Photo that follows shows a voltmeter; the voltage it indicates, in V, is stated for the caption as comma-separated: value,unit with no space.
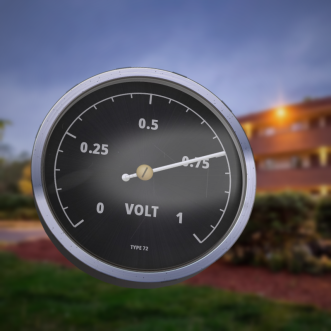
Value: 0.75,V
